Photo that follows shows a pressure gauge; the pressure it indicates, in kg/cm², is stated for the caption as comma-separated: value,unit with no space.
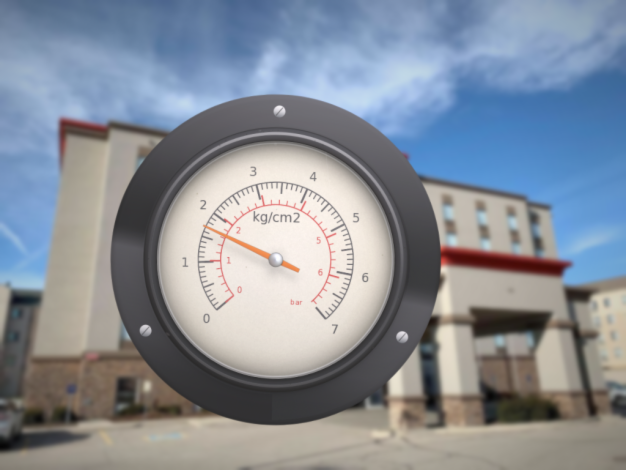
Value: 1.7,kg/cm²
